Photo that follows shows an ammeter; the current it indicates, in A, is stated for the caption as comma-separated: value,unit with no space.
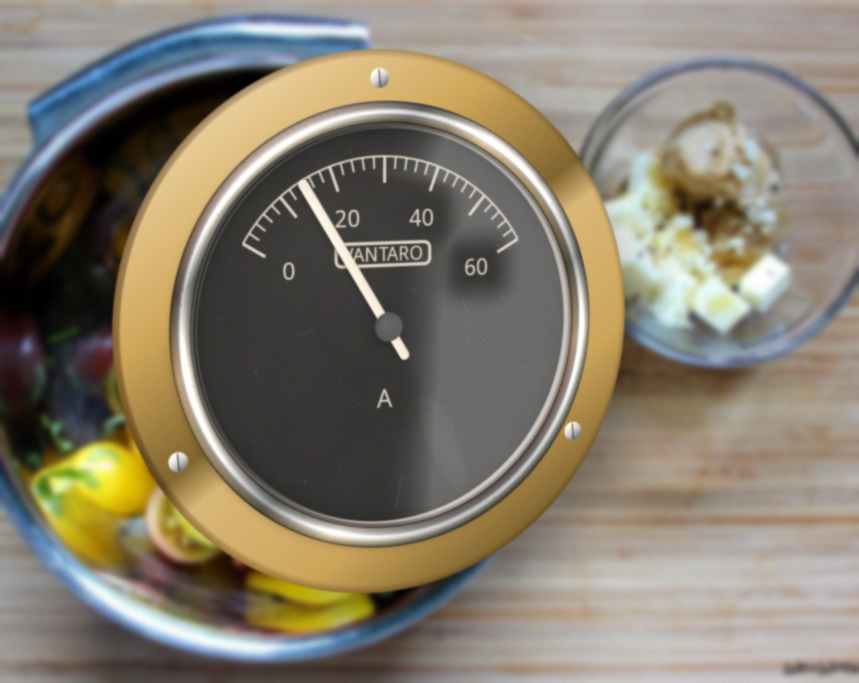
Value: 14,A
